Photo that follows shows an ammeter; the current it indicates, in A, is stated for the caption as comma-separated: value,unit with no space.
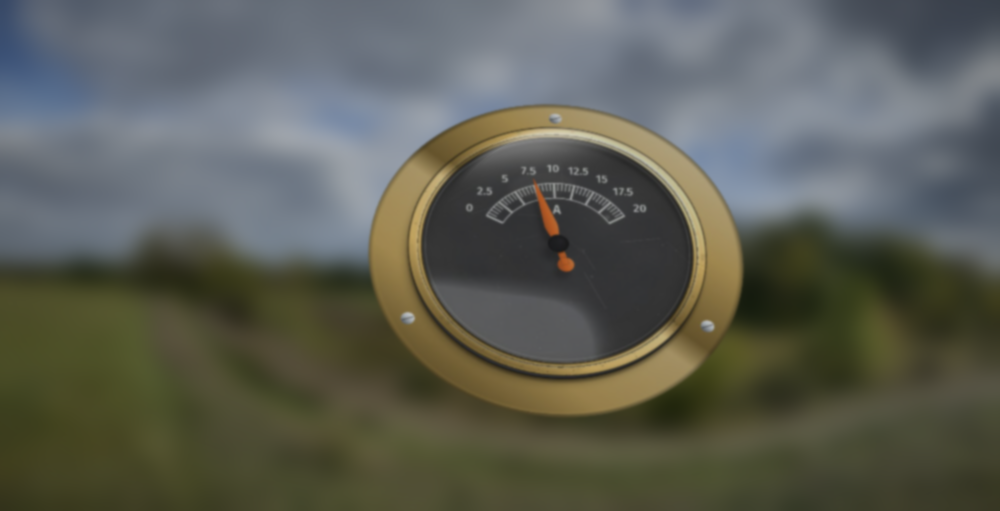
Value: 7.5,A
